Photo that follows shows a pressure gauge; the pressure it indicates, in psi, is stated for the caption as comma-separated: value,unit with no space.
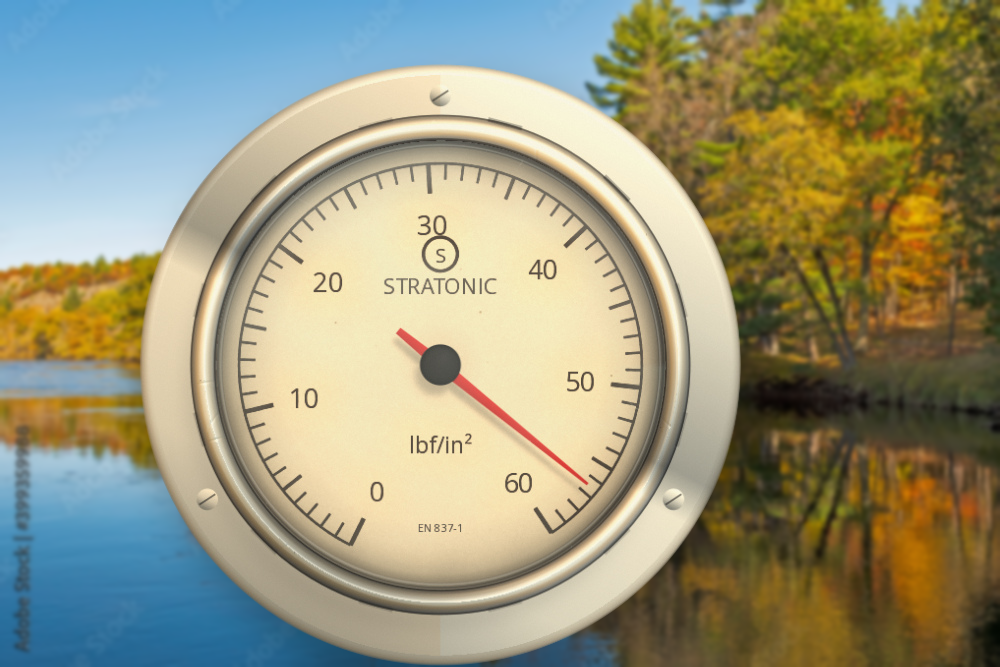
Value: 56.5,psi
